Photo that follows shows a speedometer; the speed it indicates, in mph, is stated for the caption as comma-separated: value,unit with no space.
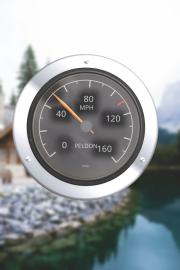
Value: 50,mph
